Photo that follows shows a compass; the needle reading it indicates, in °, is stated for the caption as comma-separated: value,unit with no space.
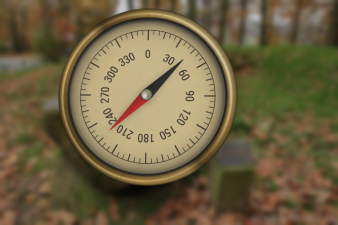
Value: 225,°
